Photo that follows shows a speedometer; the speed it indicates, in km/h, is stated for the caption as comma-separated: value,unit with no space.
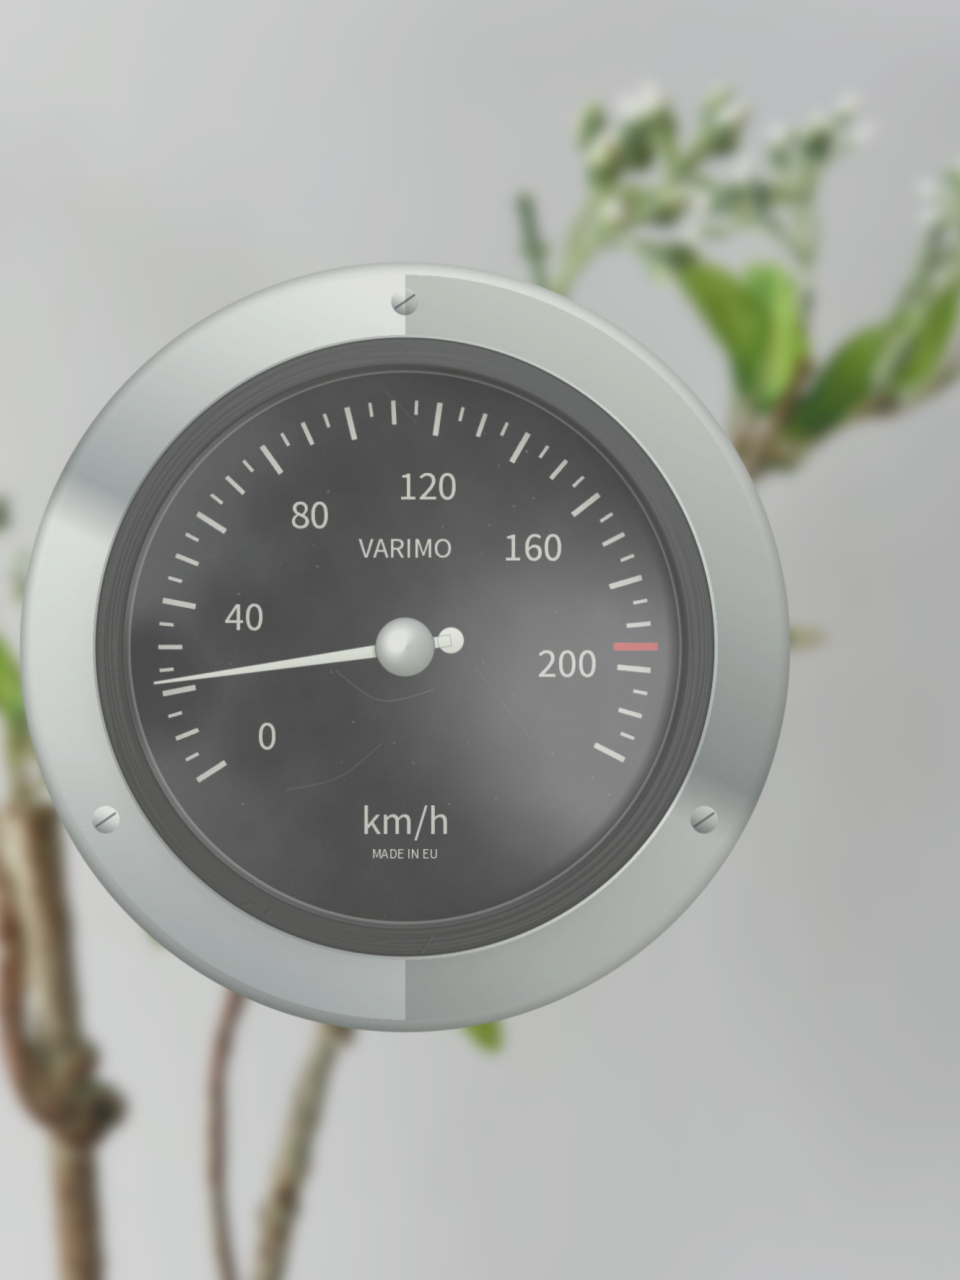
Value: 22.5,km/h
